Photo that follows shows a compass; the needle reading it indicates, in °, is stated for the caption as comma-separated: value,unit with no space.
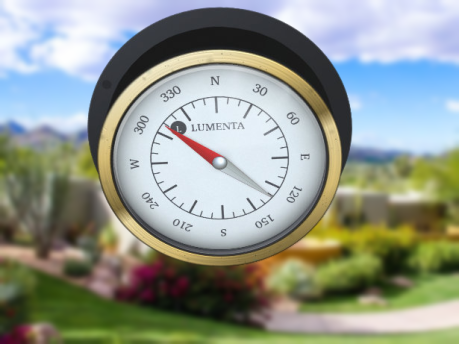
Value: 310,°
